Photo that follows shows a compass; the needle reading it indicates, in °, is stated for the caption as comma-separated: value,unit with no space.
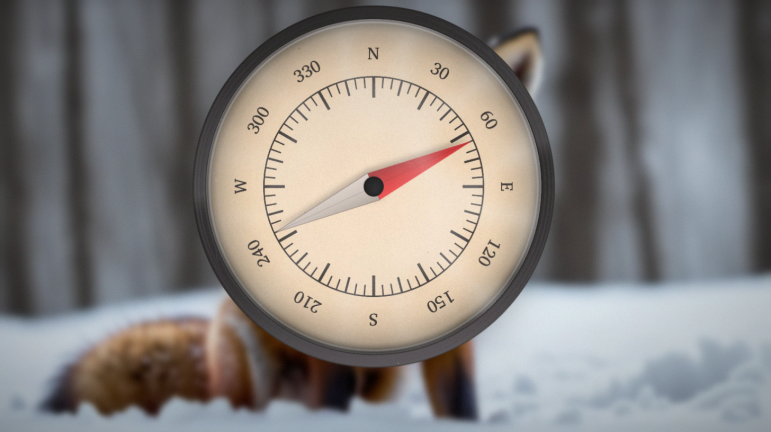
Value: 65,°
